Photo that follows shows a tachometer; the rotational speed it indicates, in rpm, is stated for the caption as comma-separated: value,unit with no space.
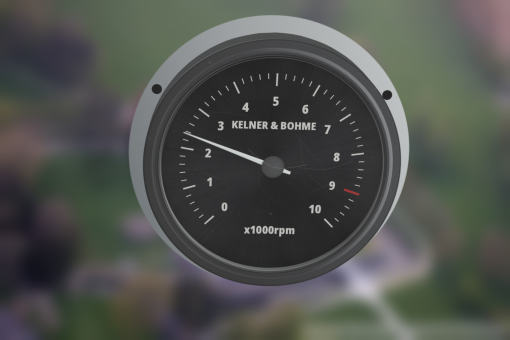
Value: 2400,rpm
